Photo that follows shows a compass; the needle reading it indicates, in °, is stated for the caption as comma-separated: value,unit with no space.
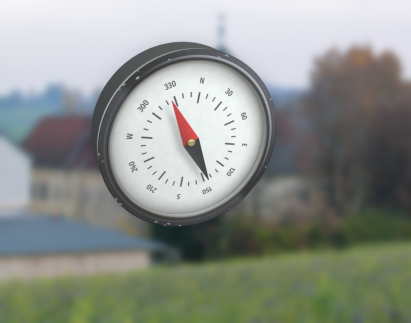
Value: 325,°
